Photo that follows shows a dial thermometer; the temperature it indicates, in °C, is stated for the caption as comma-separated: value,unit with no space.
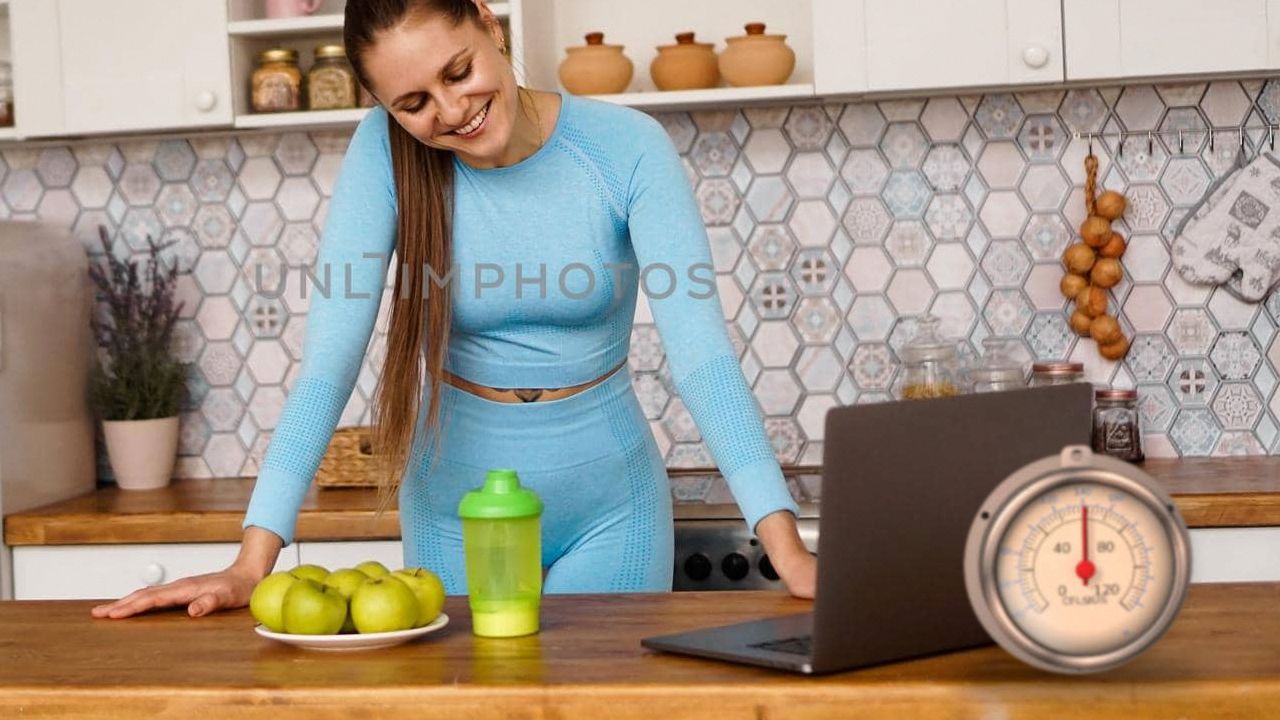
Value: 60,°C
